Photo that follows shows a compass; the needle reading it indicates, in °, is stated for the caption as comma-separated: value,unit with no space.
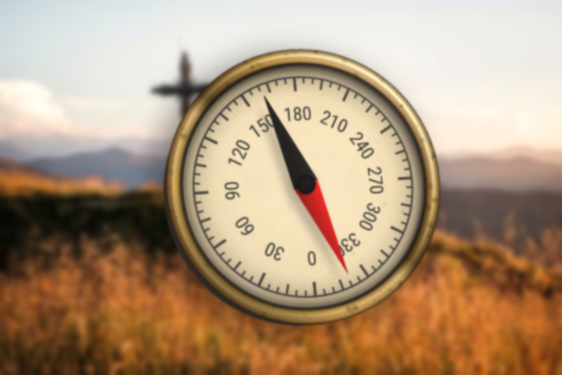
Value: 340,°
